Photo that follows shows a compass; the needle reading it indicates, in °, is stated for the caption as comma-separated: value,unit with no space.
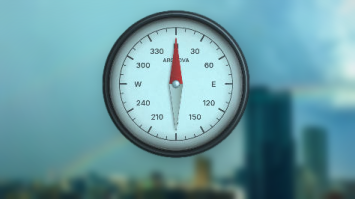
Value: 0,°
